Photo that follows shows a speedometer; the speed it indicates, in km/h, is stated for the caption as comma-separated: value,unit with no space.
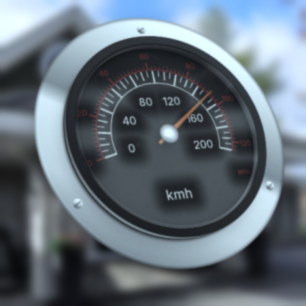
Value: 150,km/h
